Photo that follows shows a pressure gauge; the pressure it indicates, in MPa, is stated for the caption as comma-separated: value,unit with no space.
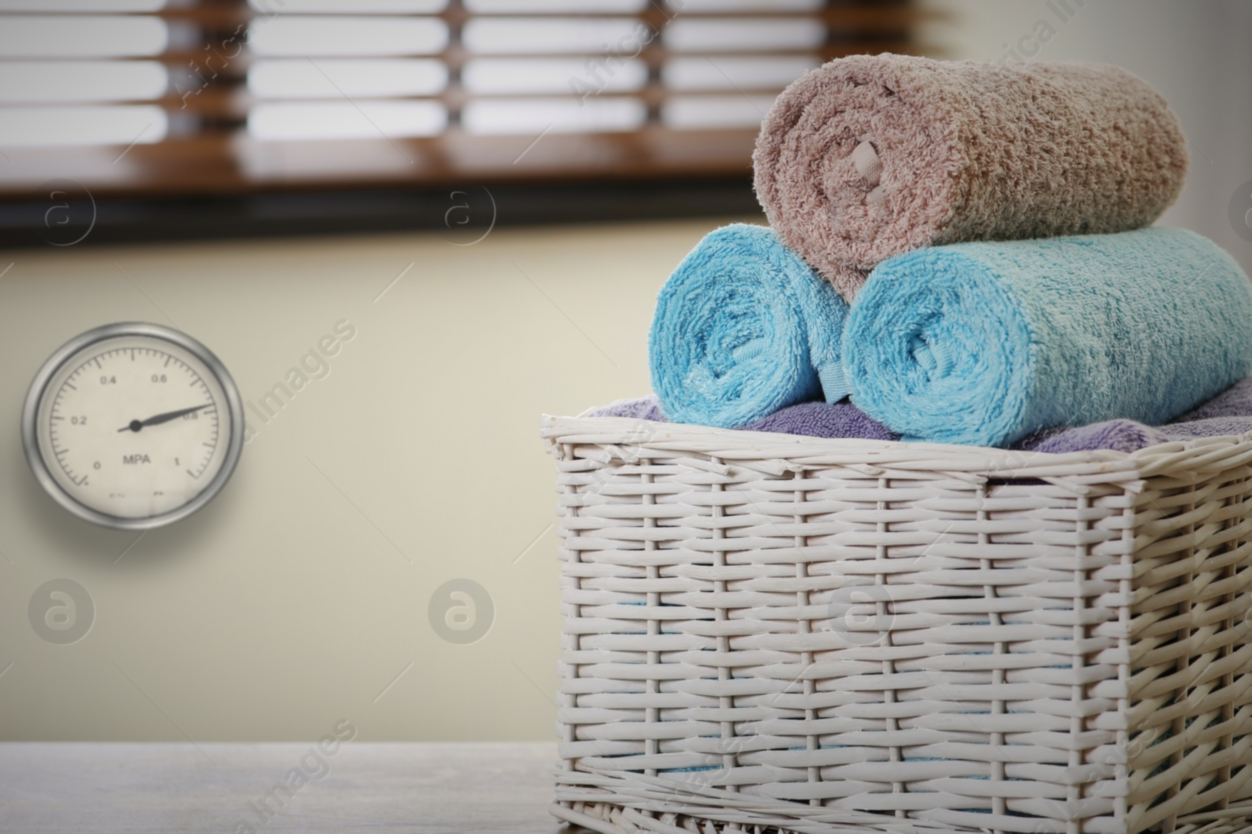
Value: 0.78,MPa
